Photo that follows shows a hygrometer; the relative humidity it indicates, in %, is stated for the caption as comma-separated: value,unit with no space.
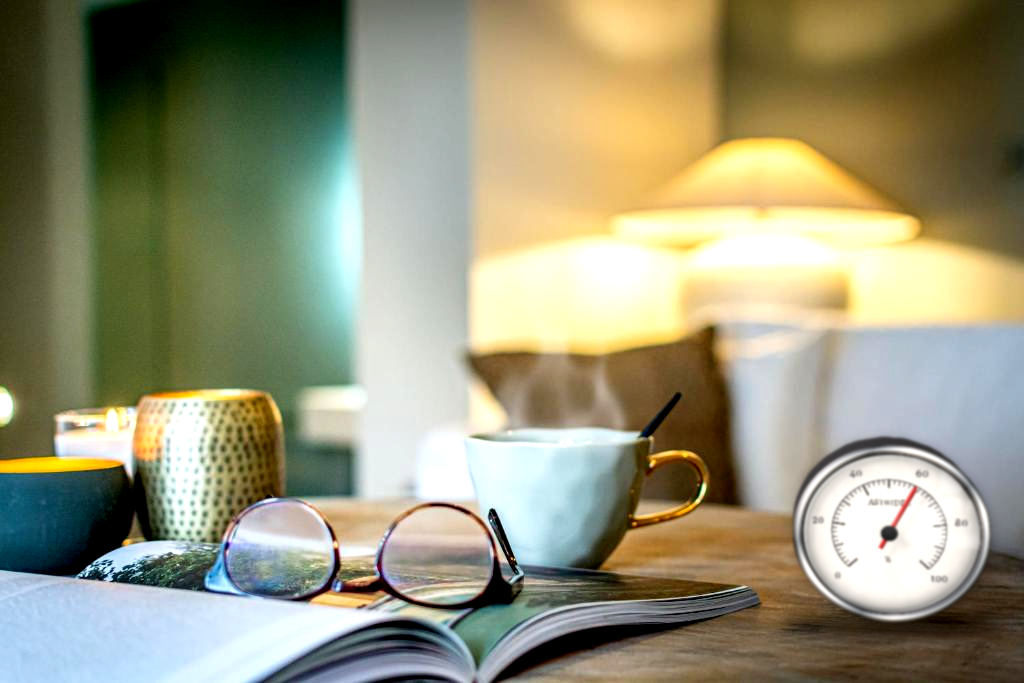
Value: 60,%
